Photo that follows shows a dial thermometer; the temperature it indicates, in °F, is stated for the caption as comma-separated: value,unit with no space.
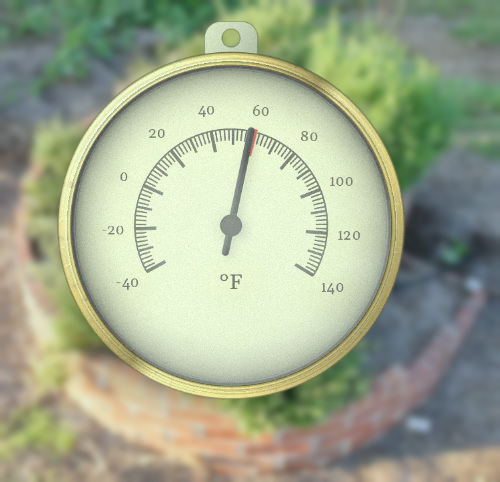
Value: 58,°F
